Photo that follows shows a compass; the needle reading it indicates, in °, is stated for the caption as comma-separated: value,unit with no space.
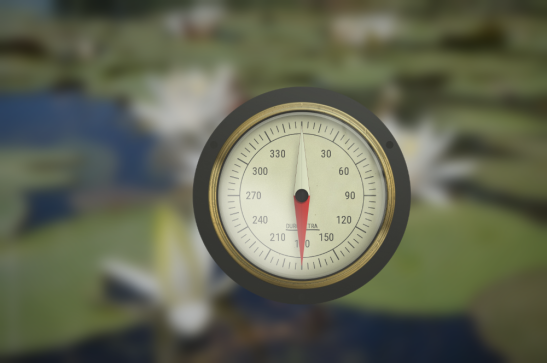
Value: 180,°
